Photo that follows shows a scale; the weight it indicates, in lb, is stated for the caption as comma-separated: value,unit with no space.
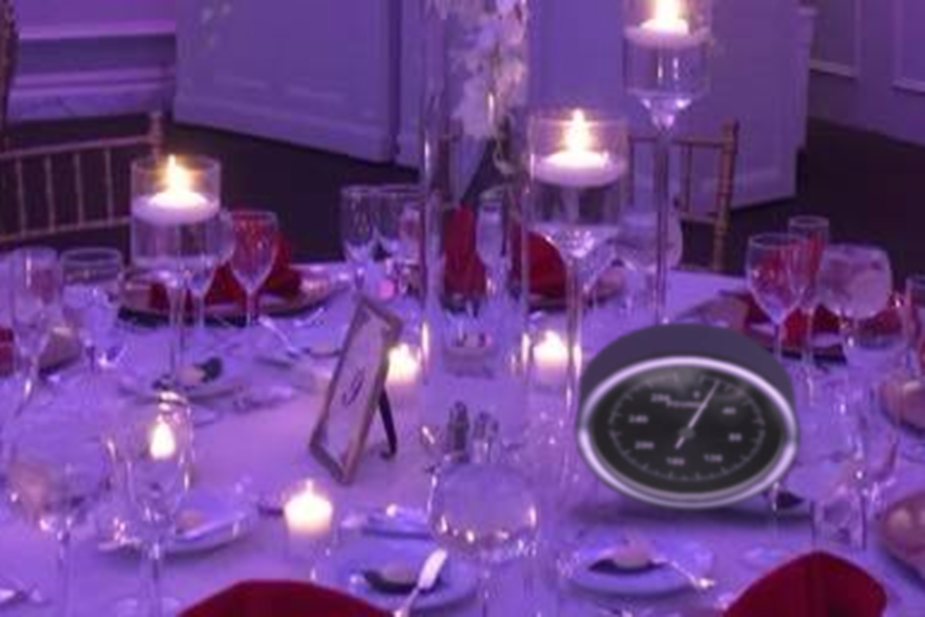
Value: 10,lb
